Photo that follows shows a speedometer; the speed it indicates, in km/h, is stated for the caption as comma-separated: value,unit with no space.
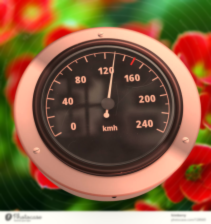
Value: 130,km/h
